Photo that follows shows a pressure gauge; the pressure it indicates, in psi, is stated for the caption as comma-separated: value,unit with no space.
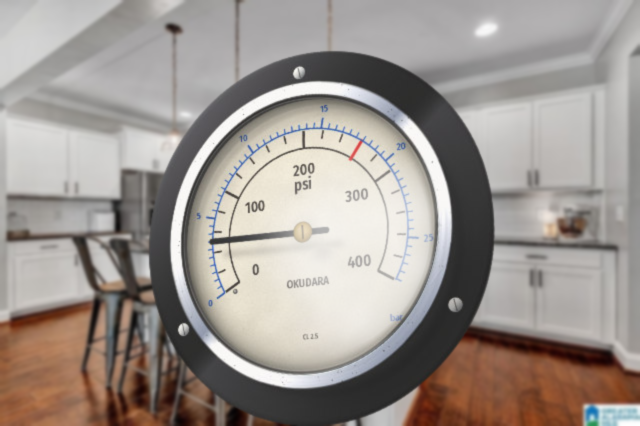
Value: 50,psi
